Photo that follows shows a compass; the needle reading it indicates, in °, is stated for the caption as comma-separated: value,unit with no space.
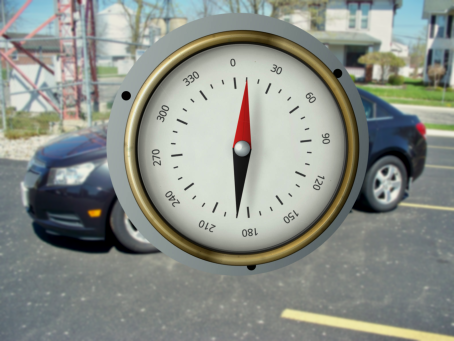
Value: 10,°
